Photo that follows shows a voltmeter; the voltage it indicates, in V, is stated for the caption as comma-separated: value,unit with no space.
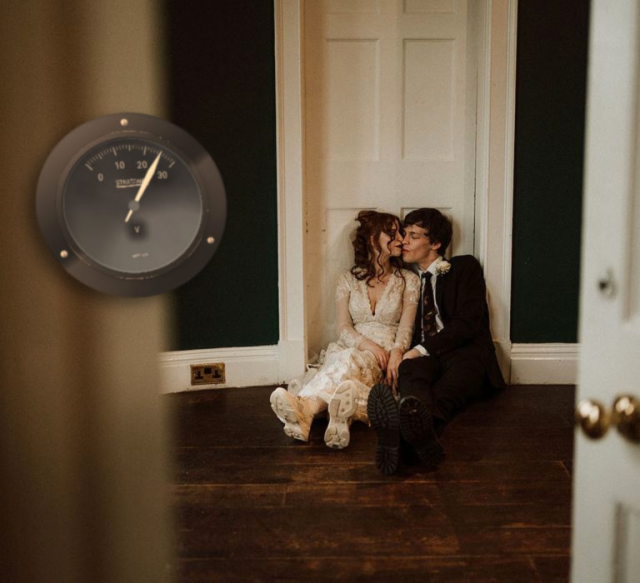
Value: 25,V
